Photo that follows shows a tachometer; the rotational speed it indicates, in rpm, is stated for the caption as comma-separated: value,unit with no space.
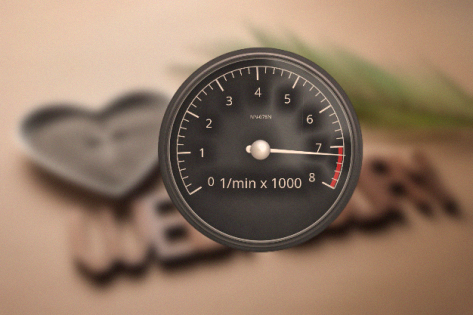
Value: 7200,rpm
